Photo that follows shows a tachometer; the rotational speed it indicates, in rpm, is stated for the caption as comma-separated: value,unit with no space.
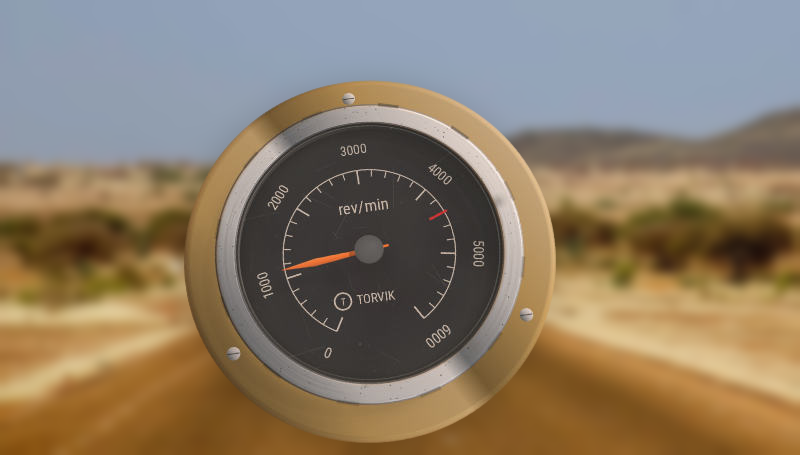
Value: 1100,rpm
